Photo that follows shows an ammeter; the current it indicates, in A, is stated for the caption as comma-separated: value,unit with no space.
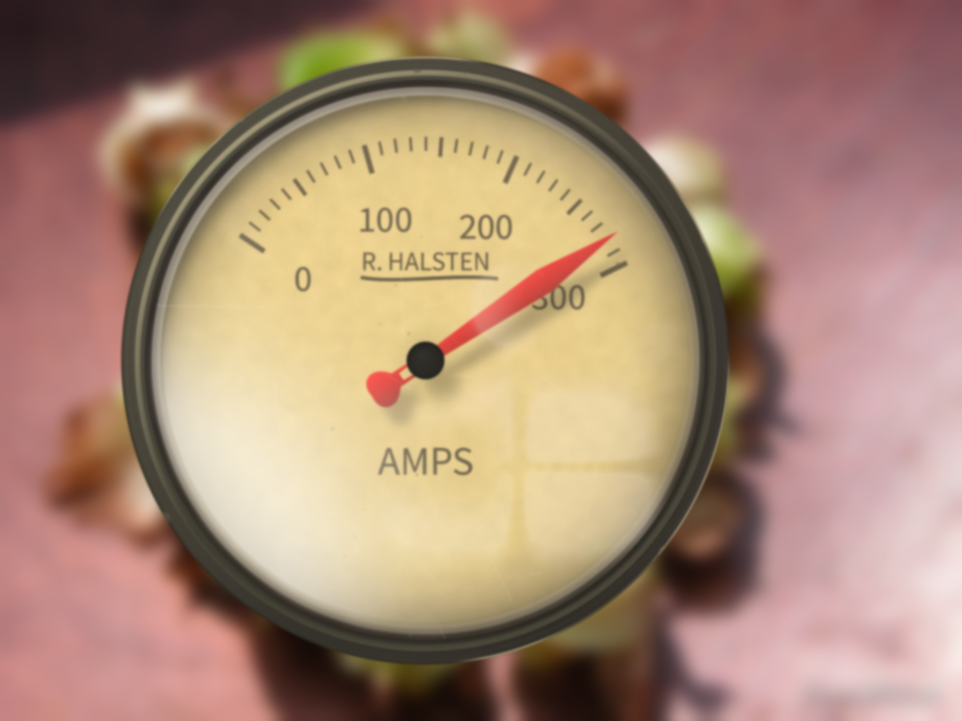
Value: 280,A
